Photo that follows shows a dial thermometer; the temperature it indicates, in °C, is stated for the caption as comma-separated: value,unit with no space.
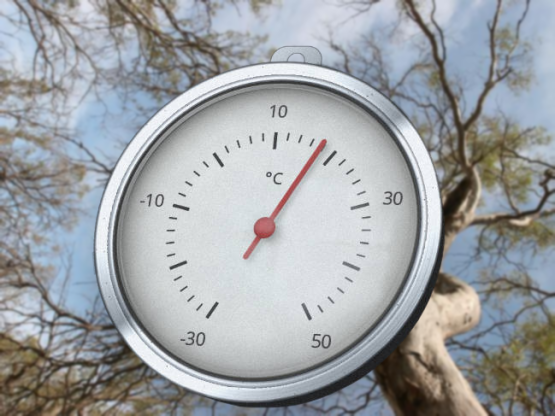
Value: 18,°C
